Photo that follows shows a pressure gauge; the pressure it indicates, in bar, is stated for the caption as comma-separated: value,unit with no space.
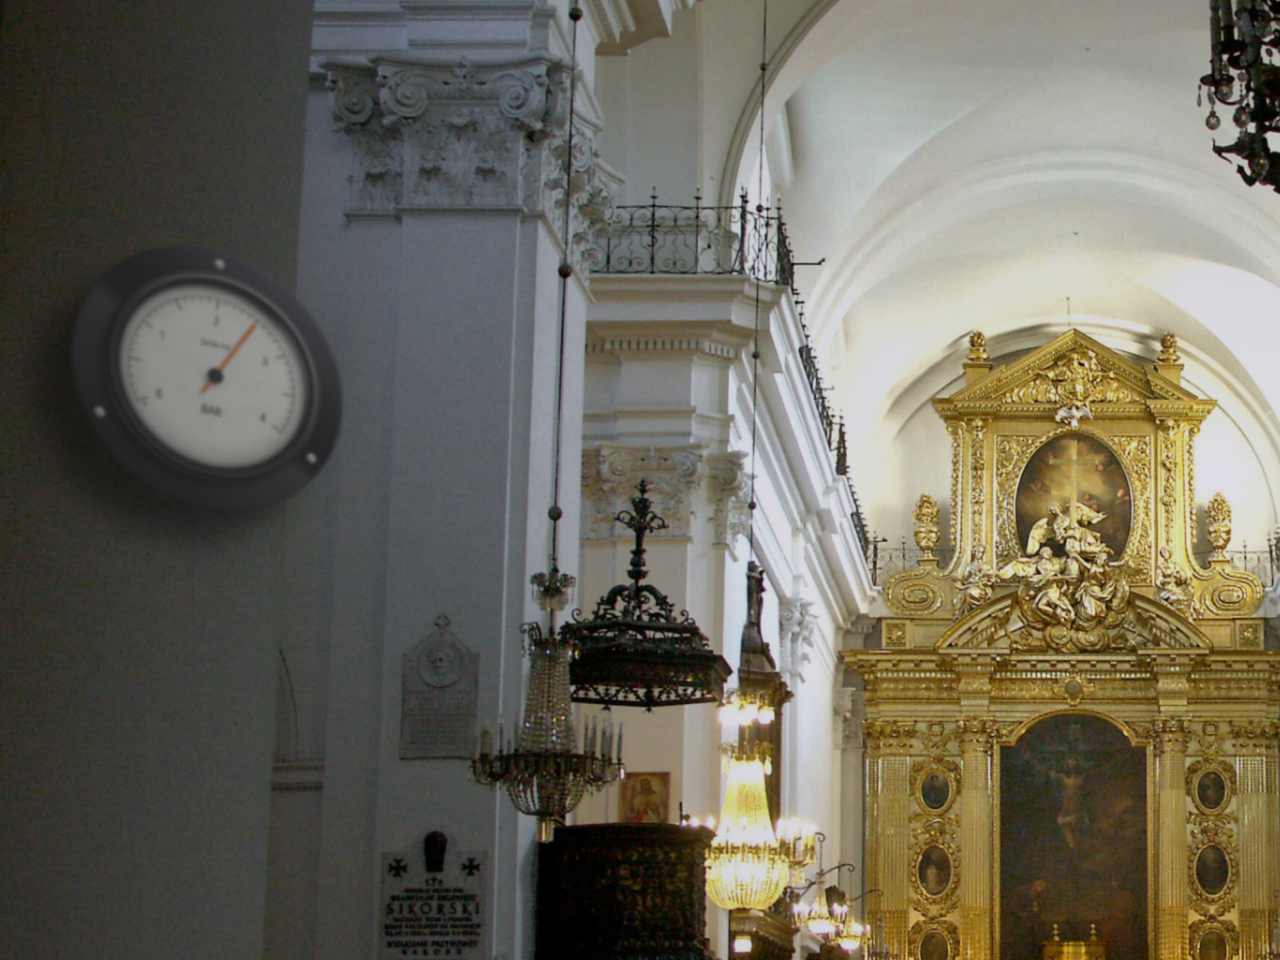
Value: 2.5,bar
